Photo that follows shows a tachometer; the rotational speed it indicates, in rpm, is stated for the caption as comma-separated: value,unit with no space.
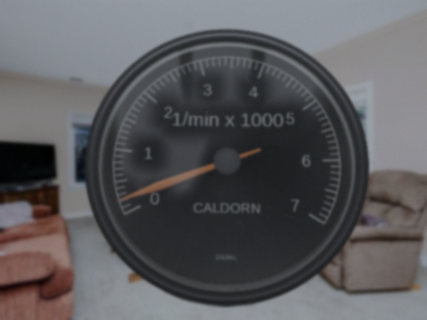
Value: 200,rpm
